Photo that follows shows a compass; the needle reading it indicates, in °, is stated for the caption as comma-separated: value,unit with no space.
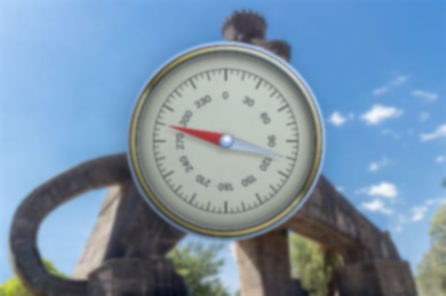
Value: 285,°
